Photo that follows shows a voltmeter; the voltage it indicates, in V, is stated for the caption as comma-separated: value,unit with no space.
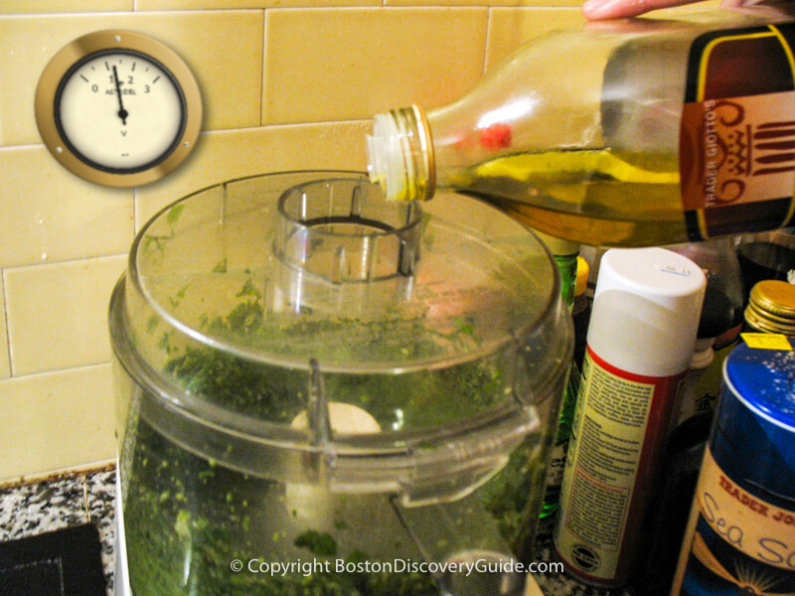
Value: 1.25,V
